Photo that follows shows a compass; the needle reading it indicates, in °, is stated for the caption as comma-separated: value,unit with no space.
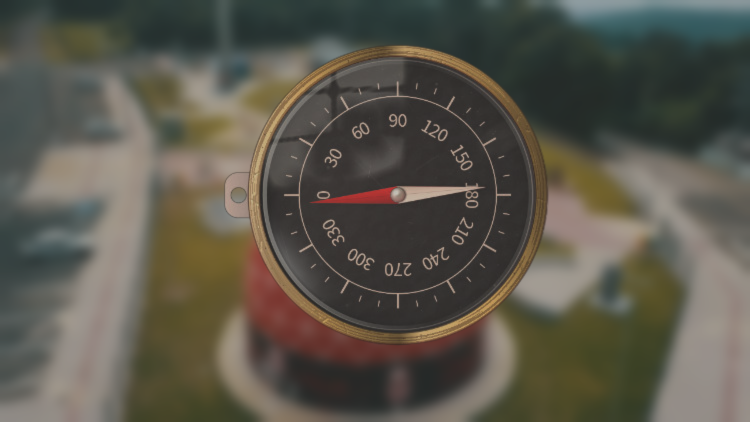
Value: 355,°
